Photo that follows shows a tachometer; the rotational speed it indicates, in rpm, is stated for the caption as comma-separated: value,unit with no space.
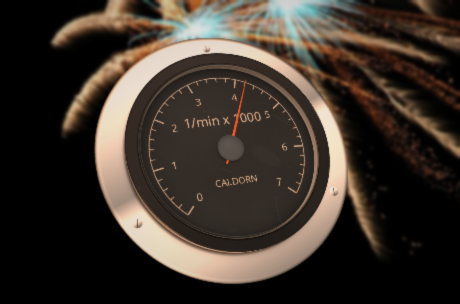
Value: 4200,rpm
